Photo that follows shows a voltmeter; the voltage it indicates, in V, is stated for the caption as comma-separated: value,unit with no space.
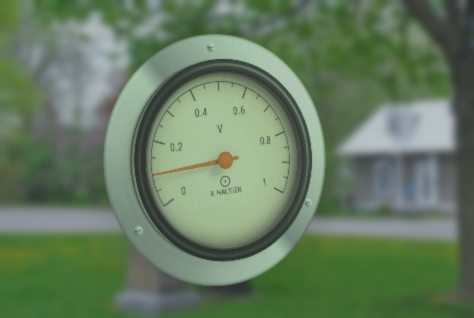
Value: 0.1,V
